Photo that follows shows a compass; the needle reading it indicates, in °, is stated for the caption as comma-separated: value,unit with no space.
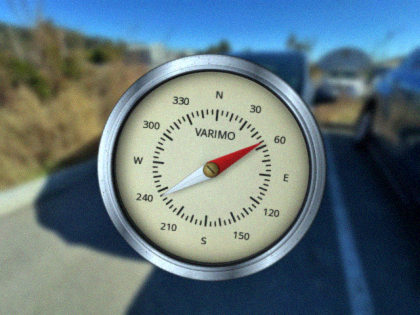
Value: 55,°
